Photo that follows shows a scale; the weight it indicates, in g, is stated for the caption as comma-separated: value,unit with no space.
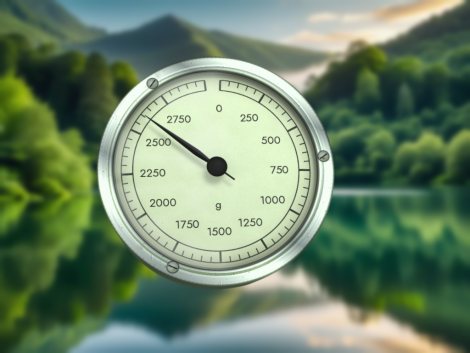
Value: 2600,g
